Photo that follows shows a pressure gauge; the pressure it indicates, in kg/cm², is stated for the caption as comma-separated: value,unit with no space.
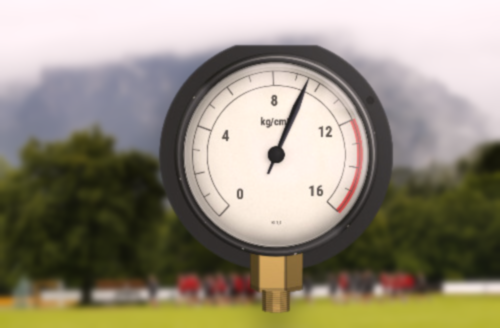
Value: 9.5,kg/cm²
